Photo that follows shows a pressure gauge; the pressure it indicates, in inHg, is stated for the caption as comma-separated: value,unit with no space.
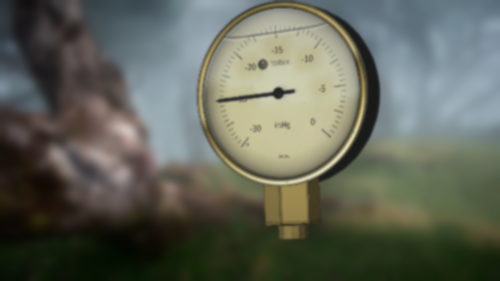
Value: -25,inHg
